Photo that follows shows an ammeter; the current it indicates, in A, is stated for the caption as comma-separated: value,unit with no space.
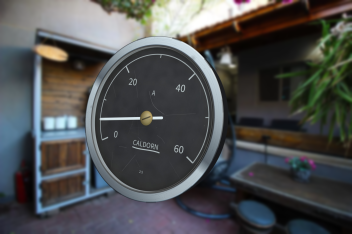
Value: 5,A
